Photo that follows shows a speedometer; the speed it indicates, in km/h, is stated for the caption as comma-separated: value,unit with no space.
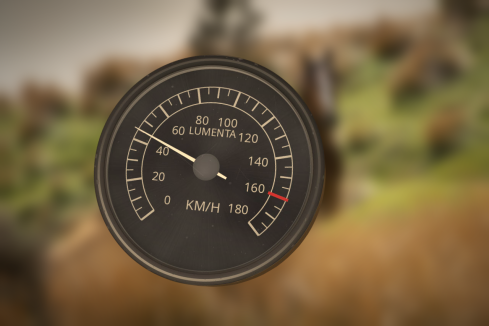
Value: 45,km/h
